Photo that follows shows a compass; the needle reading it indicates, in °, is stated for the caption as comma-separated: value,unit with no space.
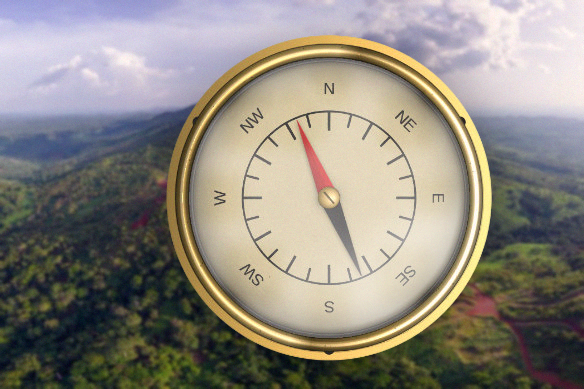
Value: 337.5,°
